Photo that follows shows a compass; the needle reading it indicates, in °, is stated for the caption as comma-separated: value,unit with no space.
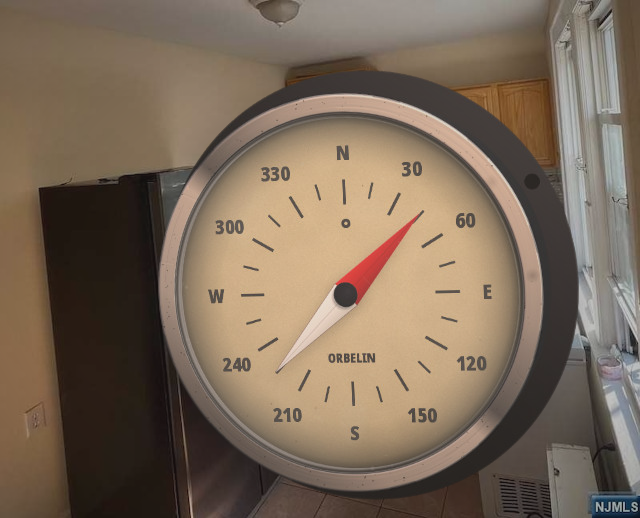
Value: 45,°
